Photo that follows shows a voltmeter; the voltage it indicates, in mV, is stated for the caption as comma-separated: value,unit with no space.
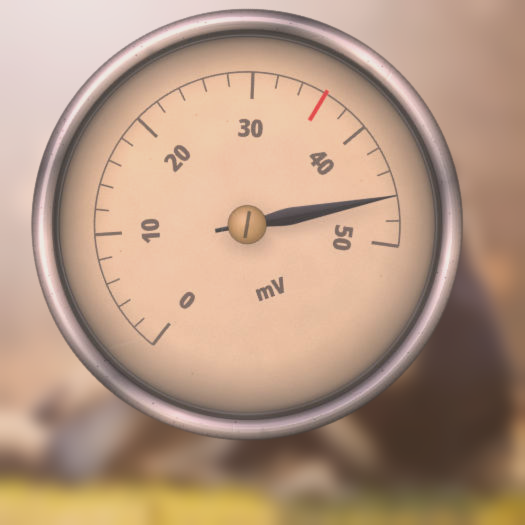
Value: 46,mV
